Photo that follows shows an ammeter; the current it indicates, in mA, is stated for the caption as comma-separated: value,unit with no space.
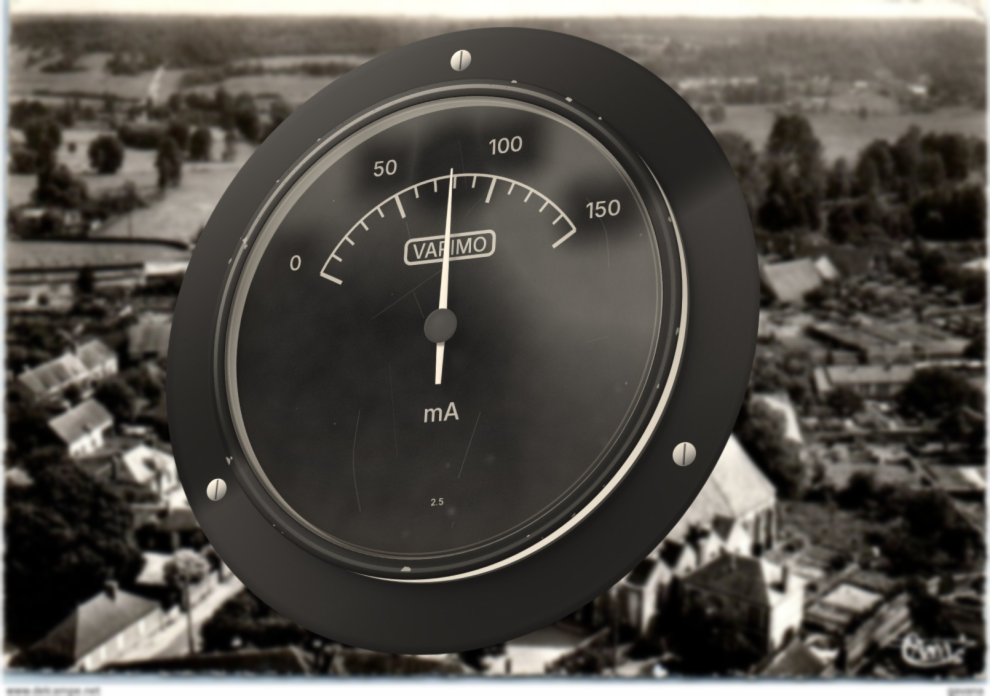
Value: 80,mA
